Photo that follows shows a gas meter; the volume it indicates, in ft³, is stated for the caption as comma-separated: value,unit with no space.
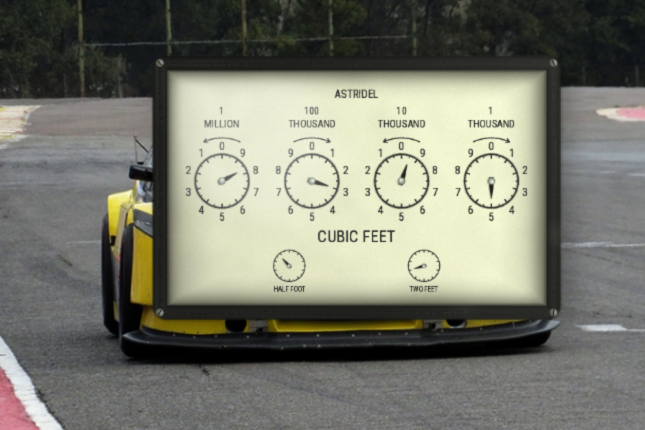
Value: 829500,ft³
